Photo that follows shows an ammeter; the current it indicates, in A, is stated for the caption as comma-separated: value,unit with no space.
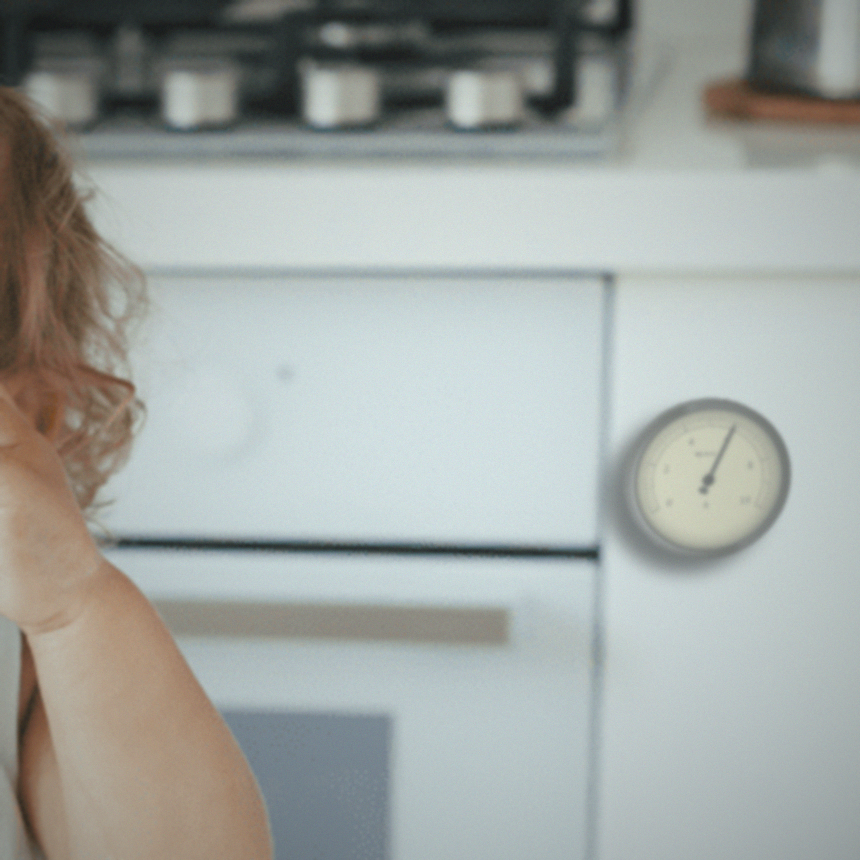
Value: 6,A
